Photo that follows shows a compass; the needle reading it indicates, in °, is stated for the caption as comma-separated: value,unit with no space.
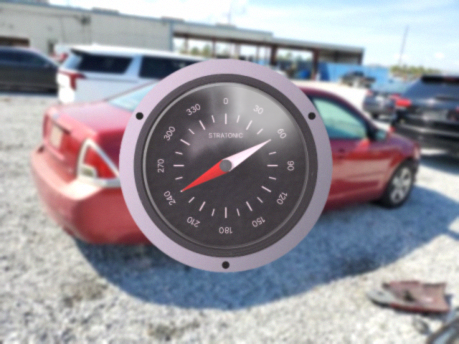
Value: 240,°
